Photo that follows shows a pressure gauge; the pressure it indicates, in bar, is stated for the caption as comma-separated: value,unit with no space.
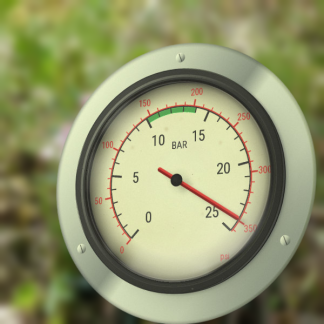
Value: 24,bar
